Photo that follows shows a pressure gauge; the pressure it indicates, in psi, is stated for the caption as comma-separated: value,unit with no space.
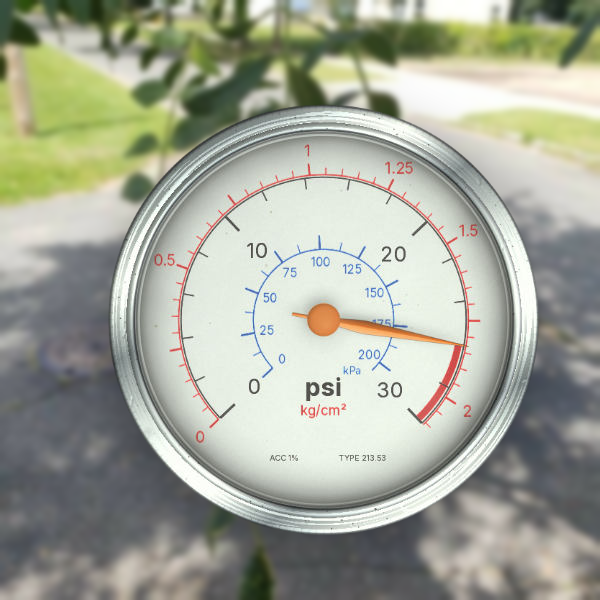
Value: 26,psi
